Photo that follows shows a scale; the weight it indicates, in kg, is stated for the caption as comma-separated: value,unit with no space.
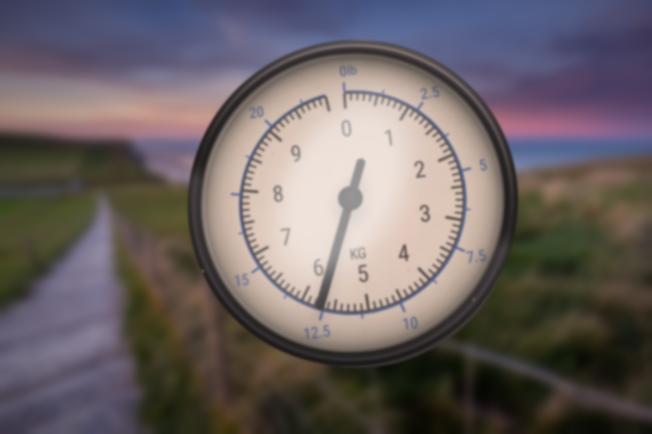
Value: 5.7,kg
